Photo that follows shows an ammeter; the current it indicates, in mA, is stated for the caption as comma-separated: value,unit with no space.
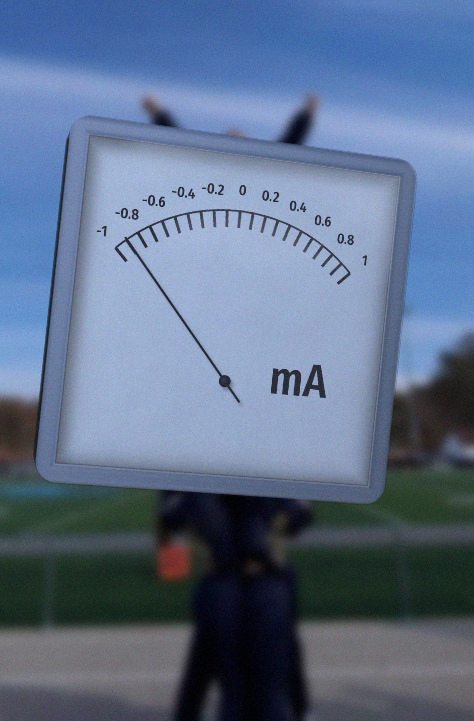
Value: -0.9,mA
